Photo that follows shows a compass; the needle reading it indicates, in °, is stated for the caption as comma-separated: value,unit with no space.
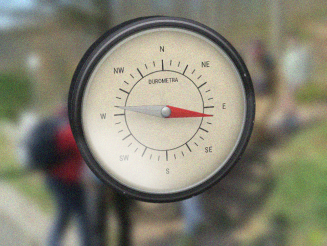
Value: 100,°
